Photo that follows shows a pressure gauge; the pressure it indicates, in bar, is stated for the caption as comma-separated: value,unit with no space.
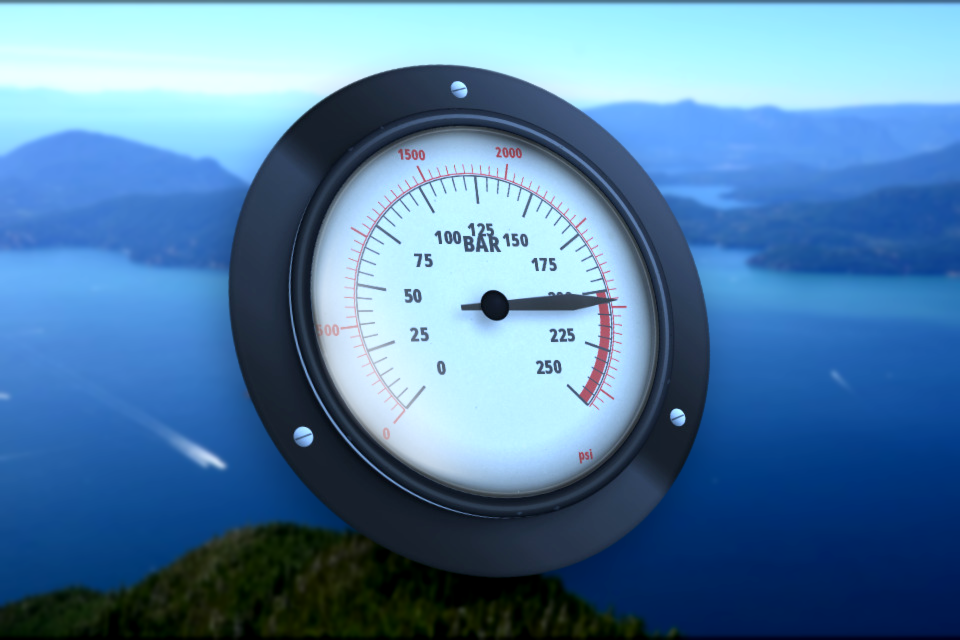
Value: 205,bar
